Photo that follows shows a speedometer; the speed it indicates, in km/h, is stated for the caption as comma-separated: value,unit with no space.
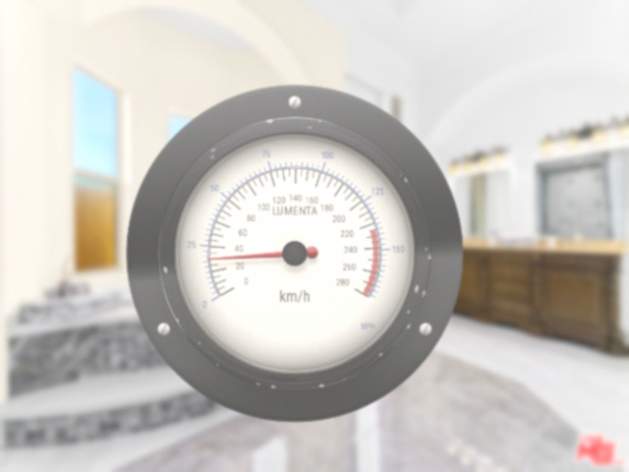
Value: 30,km/h
